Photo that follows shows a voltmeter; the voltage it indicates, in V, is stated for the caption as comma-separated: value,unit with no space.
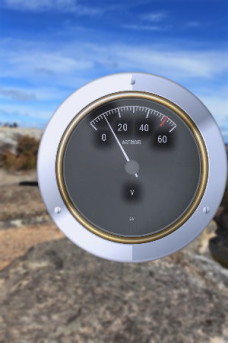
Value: 10,V
